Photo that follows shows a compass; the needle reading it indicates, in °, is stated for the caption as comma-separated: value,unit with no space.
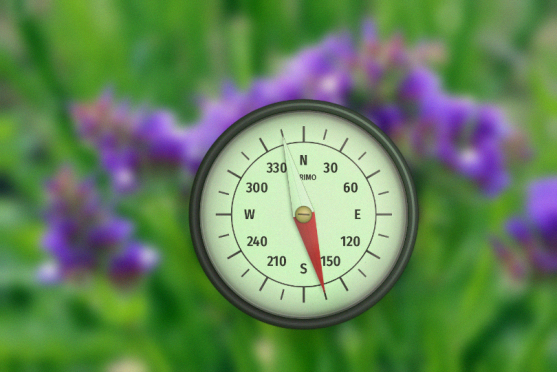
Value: 165,°
